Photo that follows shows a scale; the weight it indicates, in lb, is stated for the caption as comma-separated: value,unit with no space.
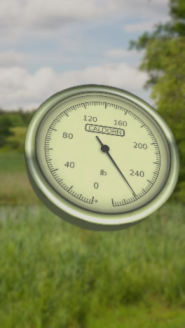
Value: 260,lb
